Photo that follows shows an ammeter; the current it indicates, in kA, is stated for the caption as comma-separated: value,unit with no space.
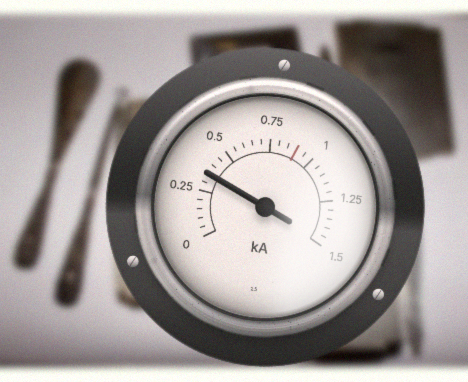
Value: 0.35,kA
